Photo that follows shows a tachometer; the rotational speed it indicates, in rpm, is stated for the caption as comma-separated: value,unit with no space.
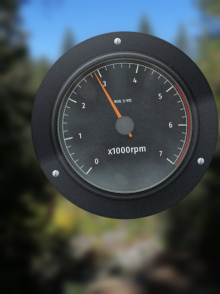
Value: 2900,rpm
